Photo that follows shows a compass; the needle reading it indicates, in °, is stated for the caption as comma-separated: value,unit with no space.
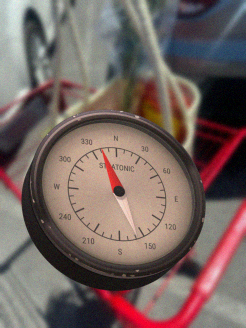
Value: 340,°
